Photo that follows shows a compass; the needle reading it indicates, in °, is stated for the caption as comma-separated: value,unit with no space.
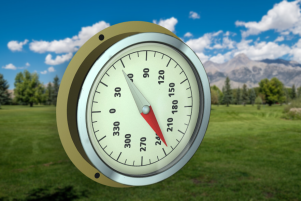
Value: 235,°
